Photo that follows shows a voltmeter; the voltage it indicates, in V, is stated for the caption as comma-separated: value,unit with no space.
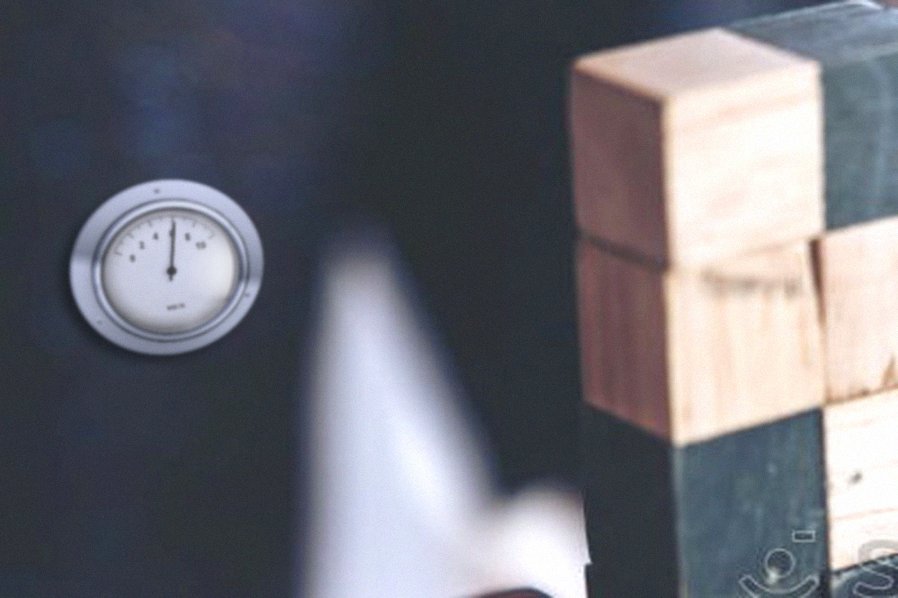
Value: 6,V
